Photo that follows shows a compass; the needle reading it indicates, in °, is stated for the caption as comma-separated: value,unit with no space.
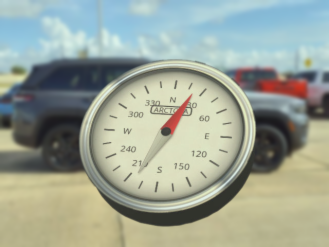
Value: 22.5,°
